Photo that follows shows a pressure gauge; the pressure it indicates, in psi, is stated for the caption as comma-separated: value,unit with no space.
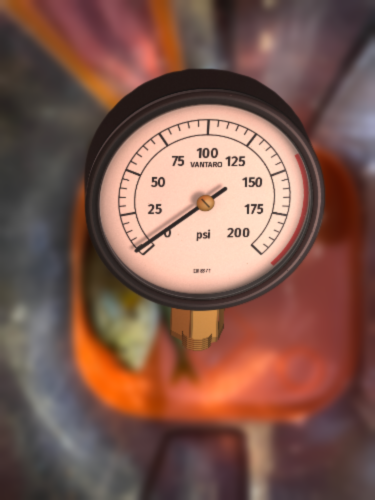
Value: 5,psi
